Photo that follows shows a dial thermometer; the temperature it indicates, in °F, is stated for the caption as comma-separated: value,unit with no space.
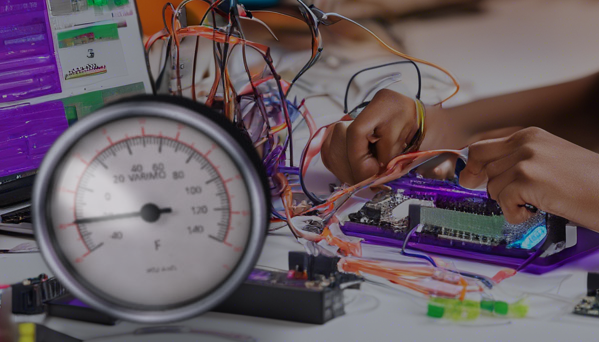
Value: -20,°F
